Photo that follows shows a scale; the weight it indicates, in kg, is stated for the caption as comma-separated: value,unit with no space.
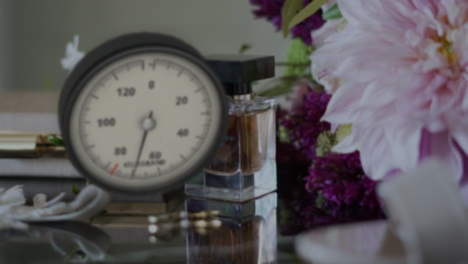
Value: 70,kg
